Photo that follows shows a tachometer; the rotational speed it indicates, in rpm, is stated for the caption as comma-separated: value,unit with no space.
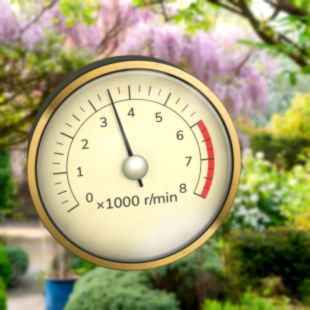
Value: 3500,rpm
